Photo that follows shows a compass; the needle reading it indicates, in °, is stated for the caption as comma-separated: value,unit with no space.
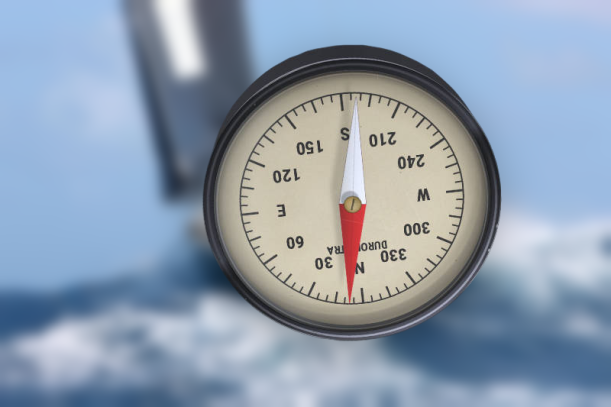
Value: 7.5,°
